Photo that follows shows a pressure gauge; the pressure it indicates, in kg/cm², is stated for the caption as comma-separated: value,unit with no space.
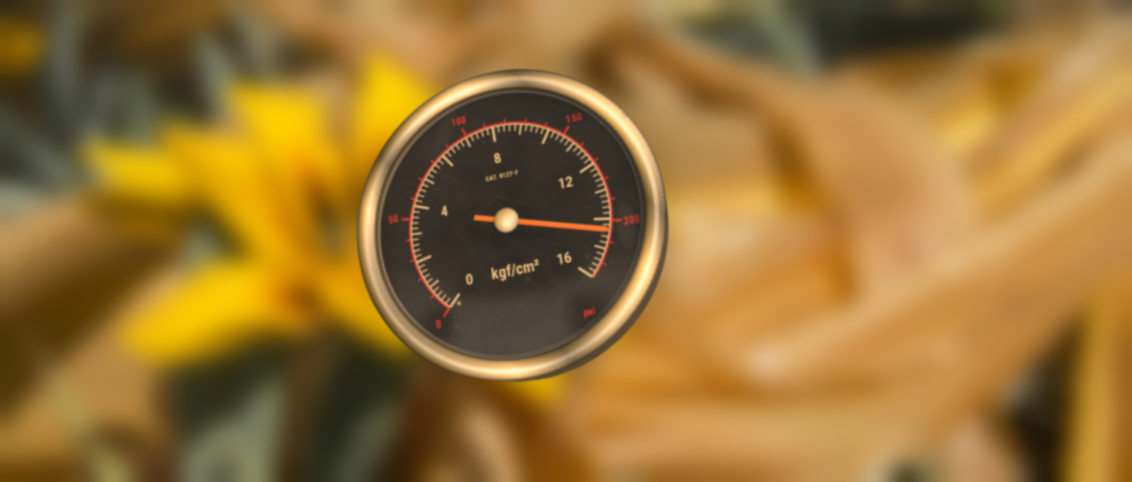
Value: 14.4,kg/cm²
